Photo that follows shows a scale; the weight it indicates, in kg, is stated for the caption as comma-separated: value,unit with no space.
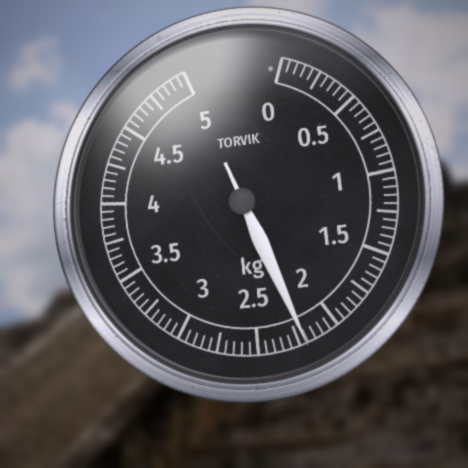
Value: 2.2,kg
